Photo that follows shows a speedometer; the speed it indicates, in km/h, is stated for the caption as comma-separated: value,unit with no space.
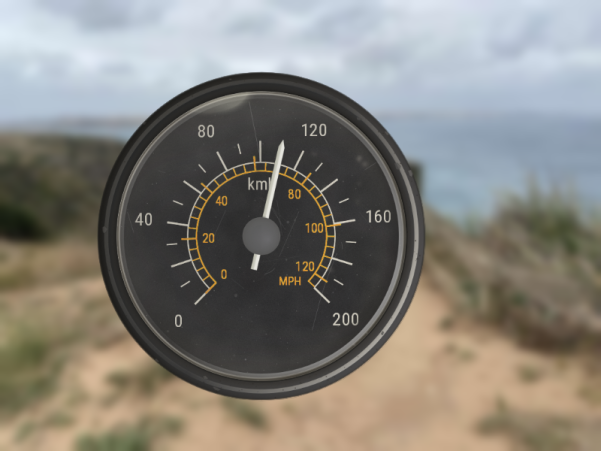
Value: 110,km/h
